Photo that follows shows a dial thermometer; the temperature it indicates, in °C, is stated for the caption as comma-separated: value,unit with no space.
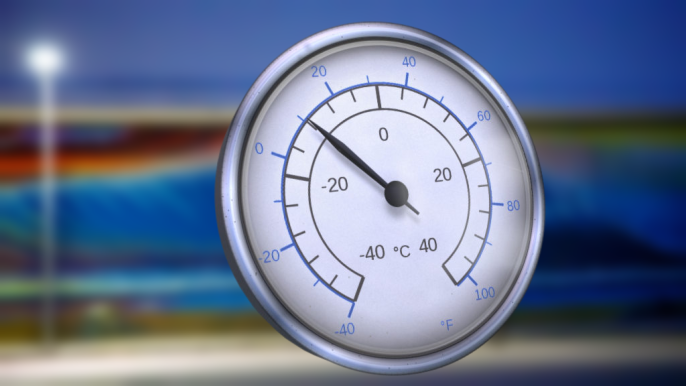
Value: -12,°C
